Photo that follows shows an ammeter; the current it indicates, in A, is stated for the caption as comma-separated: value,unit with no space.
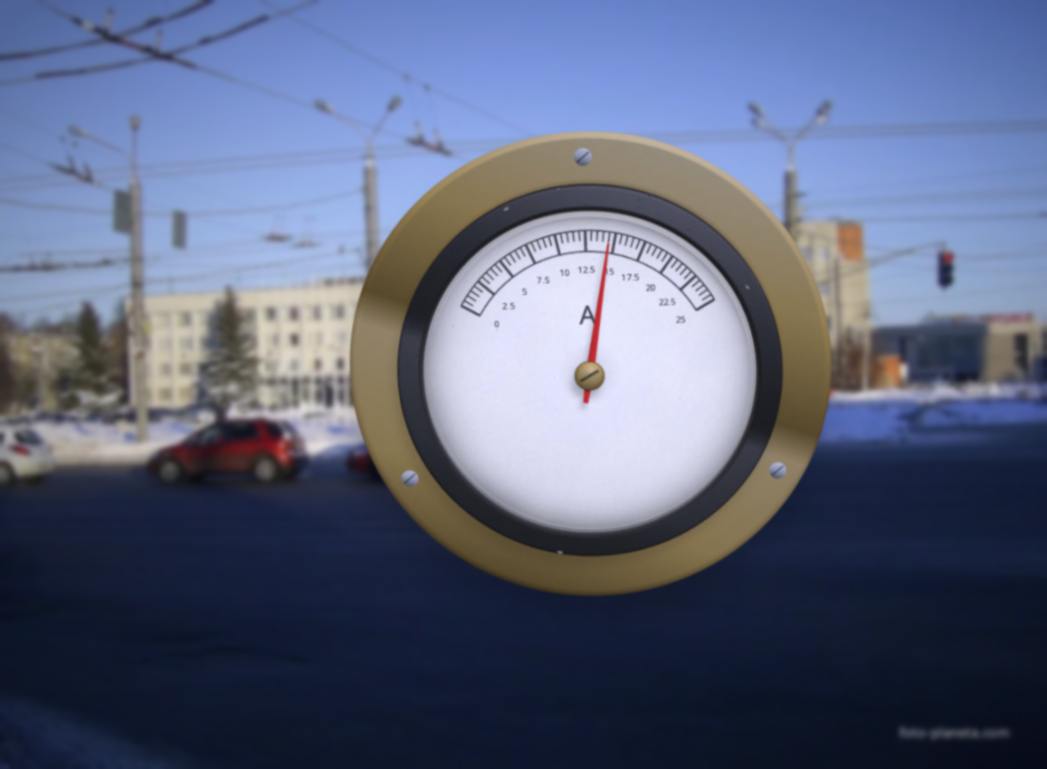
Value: 14.5,A
